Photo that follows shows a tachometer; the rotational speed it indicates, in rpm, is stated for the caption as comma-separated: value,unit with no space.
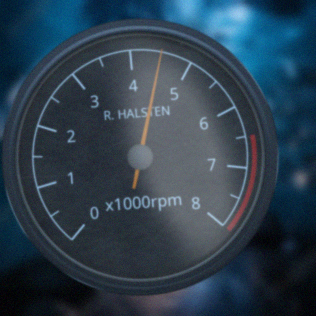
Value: 4500,rpm
